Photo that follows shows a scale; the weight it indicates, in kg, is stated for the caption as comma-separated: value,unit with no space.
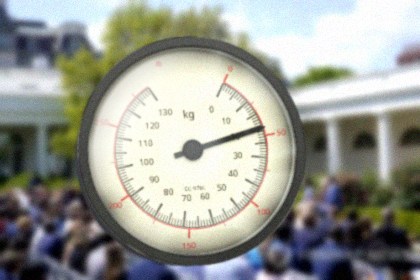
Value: 20,kg
